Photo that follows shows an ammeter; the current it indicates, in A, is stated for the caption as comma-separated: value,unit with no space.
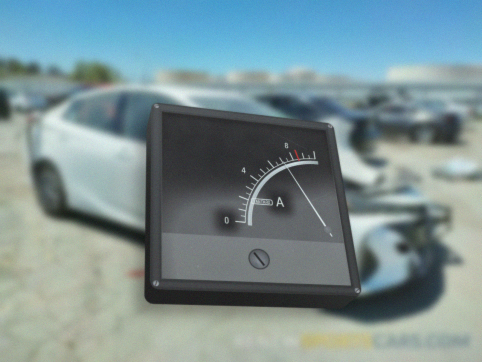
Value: 7,A
